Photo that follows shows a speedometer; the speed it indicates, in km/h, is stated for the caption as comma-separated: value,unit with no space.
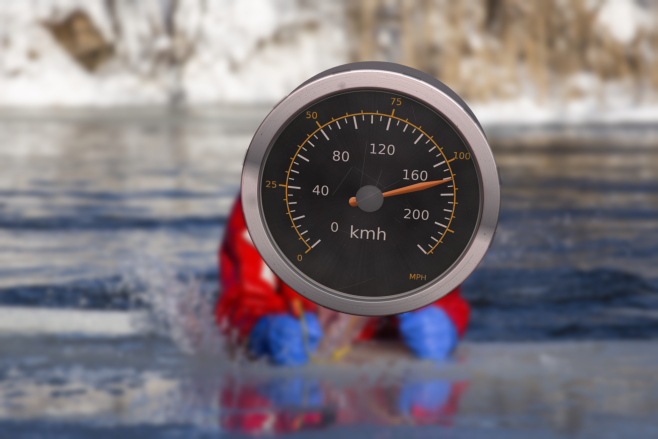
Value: 170,km/h
